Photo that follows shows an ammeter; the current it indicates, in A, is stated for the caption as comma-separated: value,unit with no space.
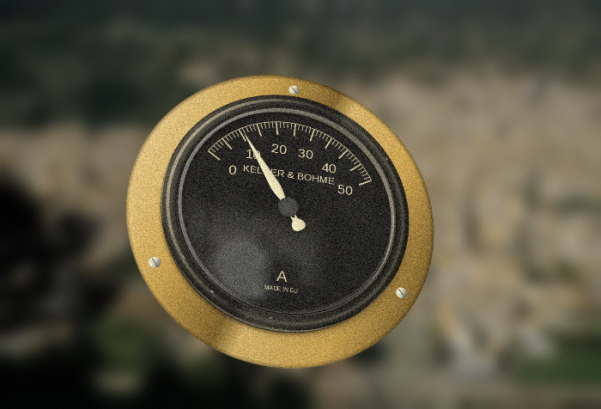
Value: 10,A
